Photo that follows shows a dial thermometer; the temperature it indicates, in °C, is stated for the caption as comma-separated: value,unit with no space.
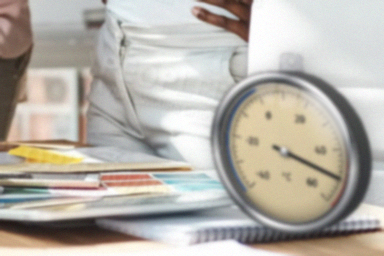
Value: 50,°C
